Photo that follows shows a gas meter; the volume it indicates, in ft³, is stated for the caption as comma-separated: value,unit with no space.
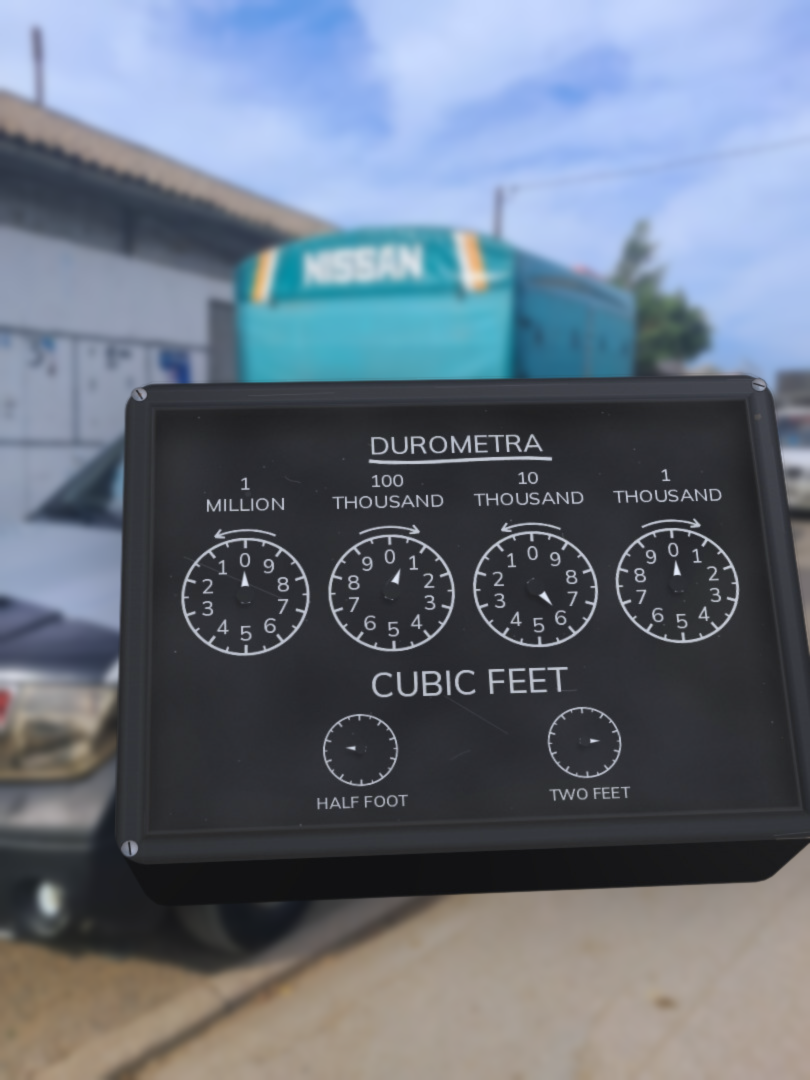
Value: 6000,ft³
